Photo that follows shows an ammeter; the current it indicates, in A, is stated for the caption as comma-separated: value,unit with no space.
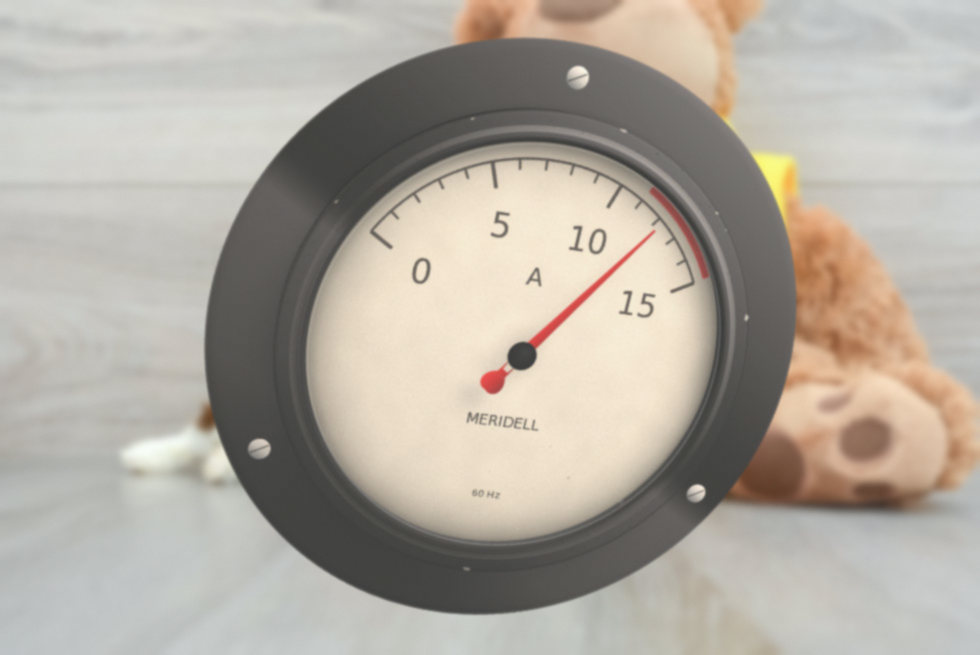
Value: 12,A
